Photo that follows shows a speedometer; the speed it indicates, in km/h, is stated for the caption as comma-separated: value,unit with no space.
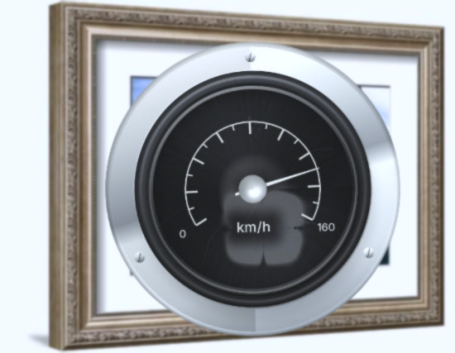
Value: 130,km/h
